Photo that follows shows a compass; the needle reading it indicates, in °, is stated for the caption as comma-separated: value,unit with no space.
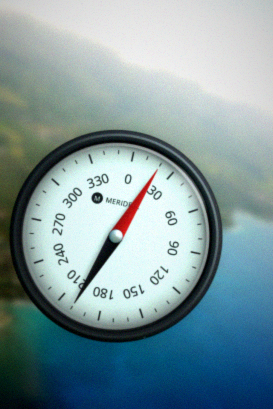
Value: 20,°
